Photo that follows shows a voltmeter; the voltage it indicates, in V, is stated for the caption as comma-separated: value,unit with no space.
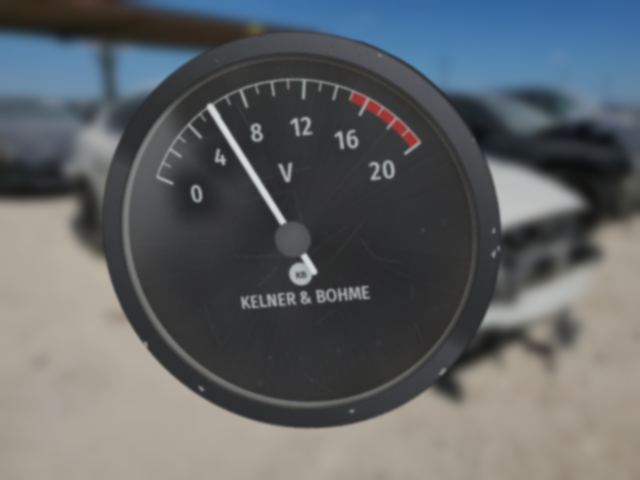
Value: 6,V
